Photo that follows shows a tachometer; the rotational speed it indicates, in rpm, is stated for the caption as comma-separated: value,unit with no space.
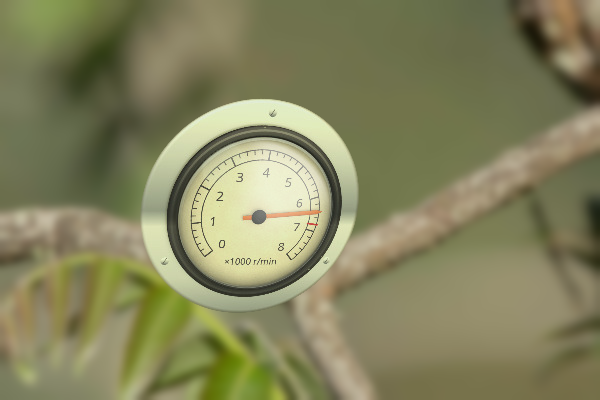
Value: 6400,rpm
